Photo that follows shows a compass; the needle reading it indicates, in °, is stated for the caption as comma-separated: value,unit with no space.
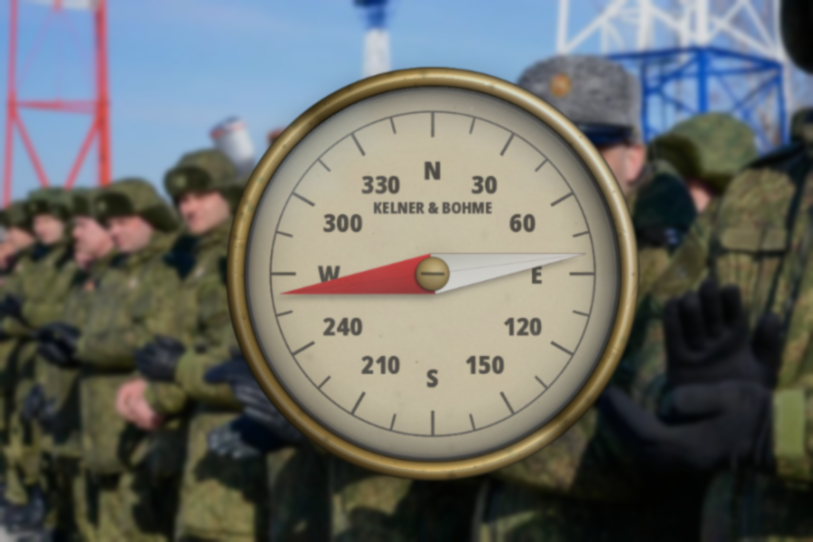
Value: 262.5,°
